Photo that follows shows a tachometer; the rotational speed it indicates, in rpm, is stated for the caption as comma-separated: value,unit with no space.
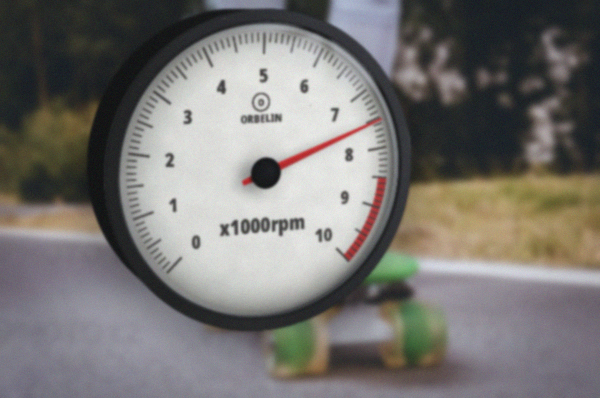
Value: 7500,rpm
